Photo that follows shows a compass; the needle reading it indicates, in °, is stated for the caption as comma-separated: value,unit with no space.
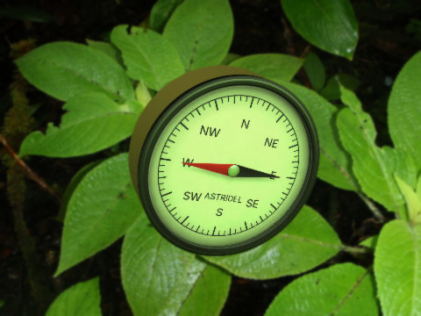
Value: 270,°
